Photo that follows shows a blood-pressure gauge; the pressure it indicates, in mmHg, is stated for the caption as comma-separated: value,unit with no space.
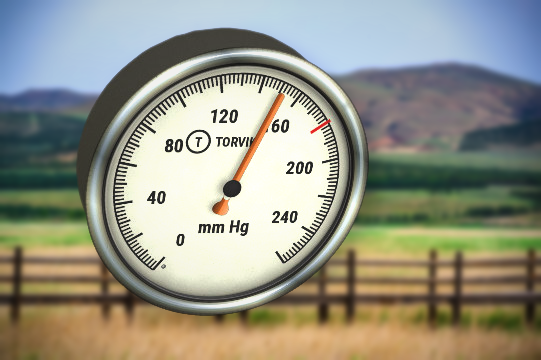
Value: 150,mmHg
